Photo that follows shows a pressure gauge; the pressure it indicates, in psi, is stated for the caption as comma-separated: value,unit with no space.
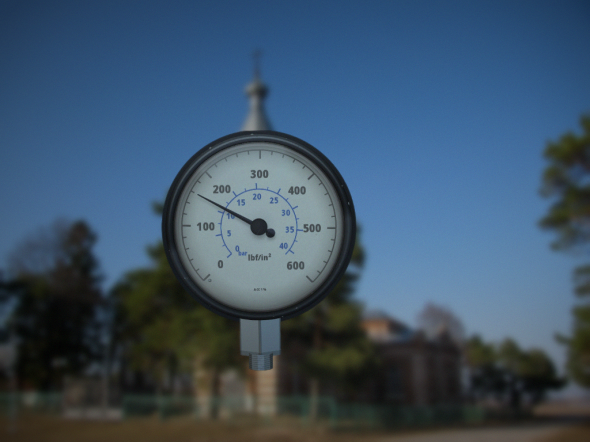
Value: 160,psi
